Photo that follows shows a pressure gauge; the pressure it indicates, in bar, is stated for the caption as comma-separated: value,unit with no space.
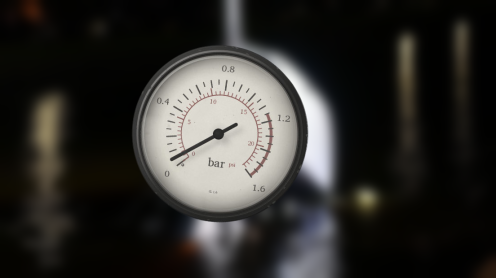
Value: 0.05,bar
